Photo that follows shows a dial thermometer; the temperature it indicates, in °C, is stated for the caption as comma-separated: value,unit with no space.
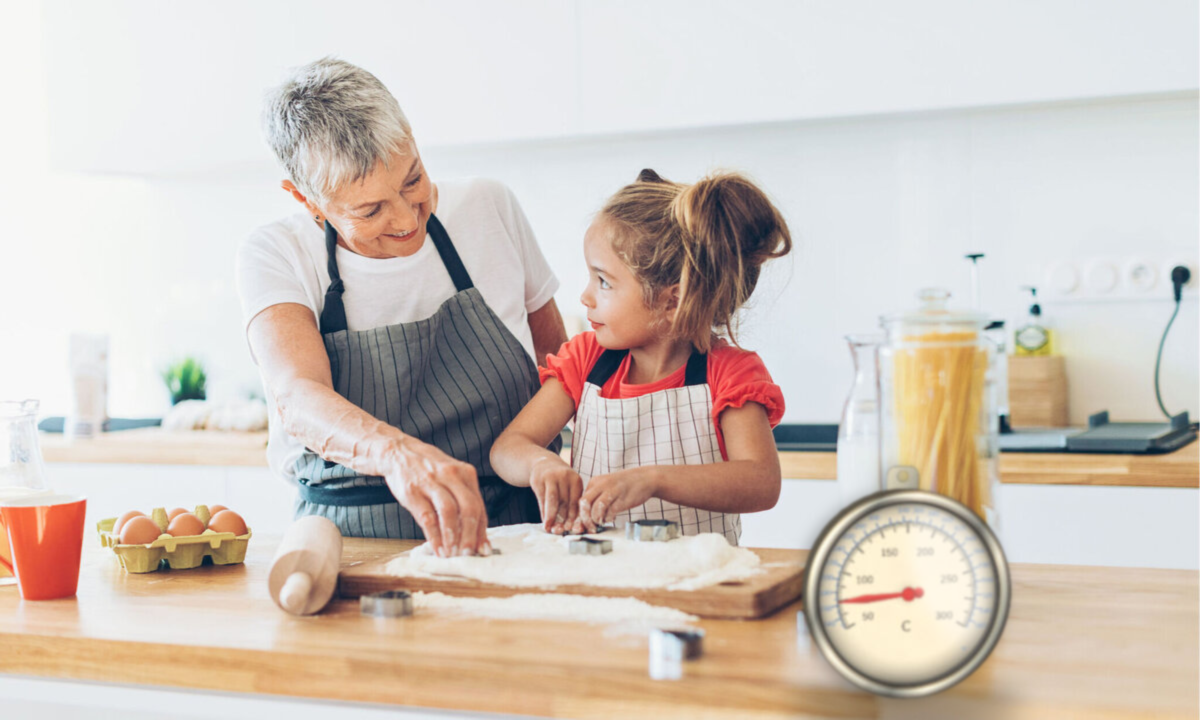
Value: 75,°C
